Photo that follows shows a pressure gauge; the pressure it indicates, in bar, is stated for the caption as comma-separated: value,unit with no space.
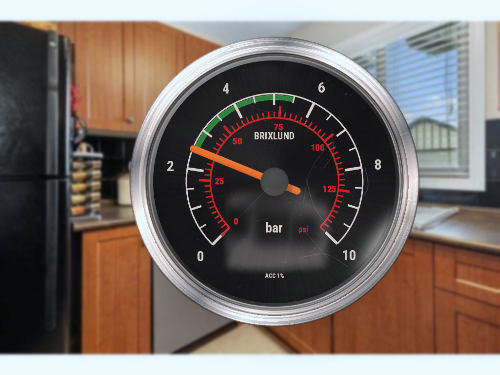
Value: 2.5,bar
